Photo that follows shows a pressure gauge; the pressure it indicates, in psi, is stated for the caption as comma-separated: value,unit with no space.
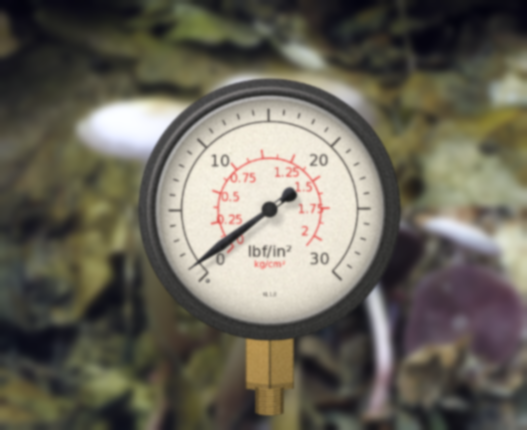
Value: 1,psi
